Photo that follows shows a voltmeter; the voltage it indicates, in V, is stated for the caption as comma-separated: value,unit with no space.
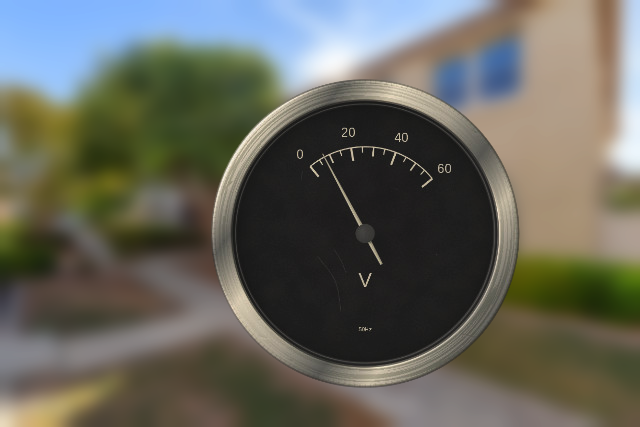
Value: 7.5,V
